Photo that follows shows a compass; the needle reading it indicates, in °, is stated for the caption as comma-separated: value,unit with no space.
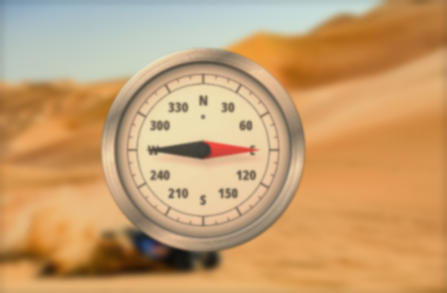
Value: 90,°
